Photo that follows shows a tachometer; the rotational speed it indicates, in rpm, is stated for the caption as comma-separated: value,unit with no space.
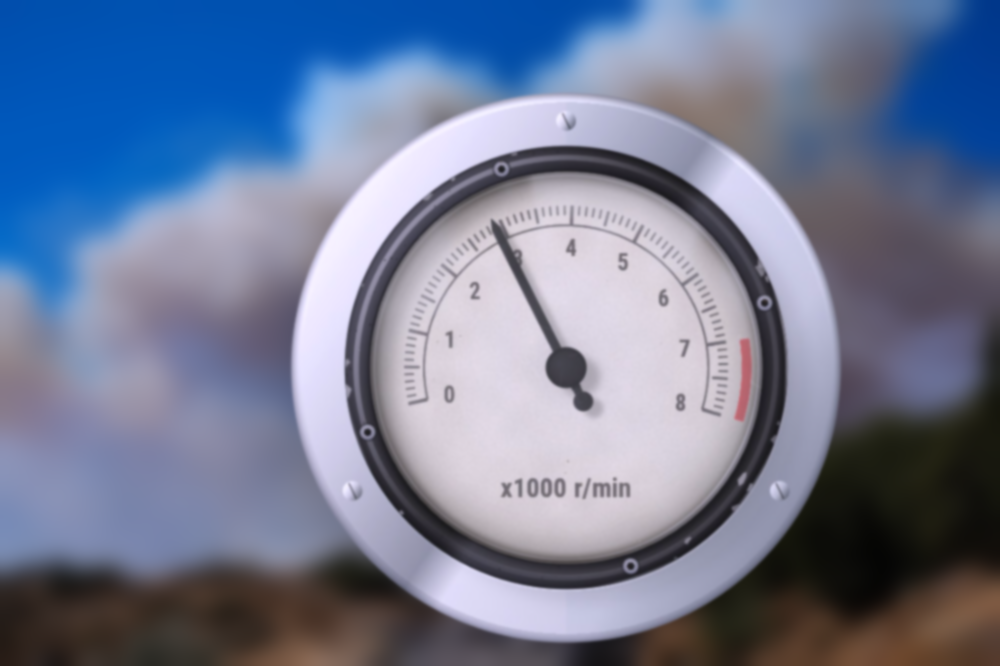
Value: 2900,rpm
